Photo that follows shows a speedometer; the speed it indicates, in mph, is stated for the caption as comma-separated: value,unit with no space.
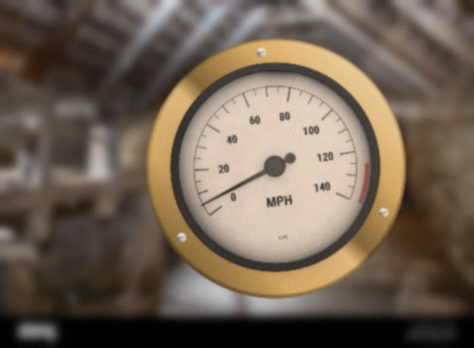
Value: 5,mph
